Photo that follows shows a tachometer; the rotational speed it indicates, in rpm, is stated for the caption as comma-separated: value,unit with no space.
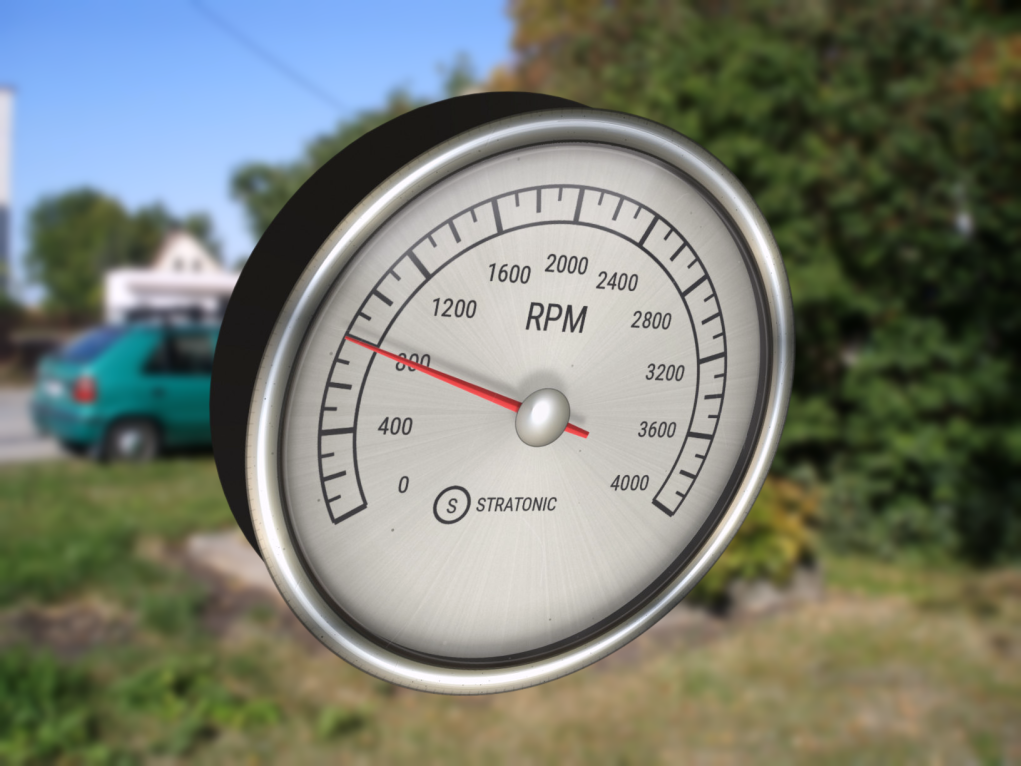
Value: 800,rpm
